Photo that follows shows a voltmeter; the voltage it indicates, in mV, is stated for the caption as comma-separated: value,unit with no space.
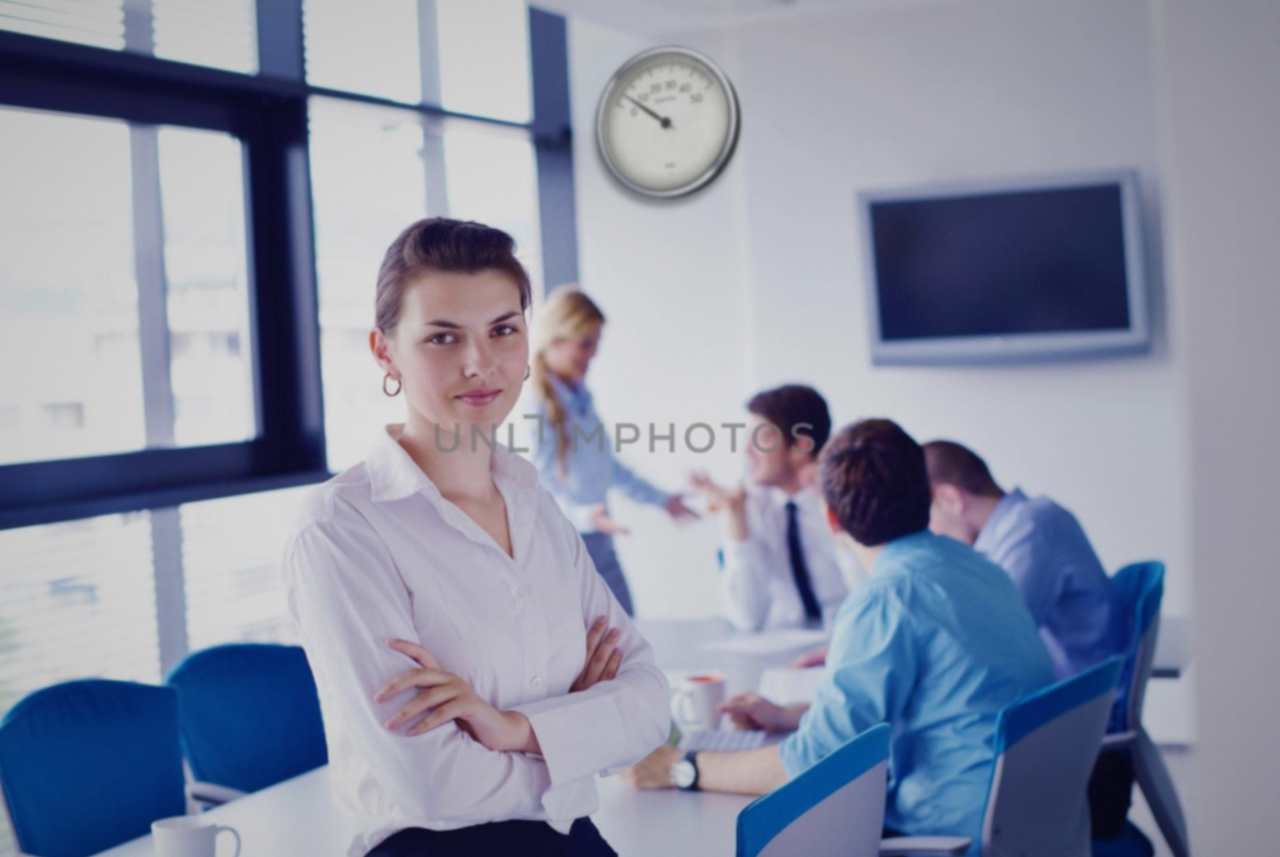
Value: 5,mV
